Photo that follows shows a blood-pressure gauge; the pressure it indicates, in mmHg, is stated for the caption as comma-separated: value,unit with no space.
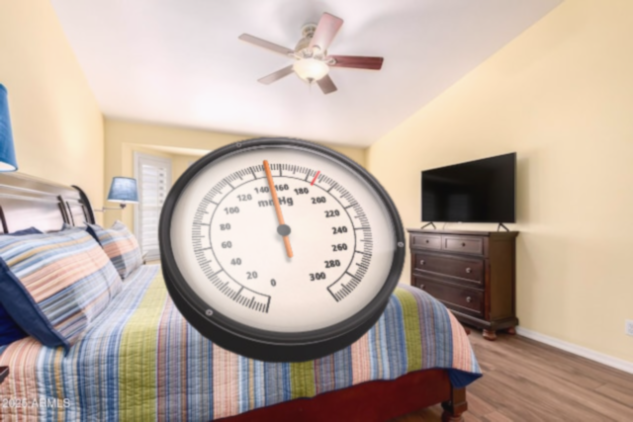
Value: 150,mmHg
